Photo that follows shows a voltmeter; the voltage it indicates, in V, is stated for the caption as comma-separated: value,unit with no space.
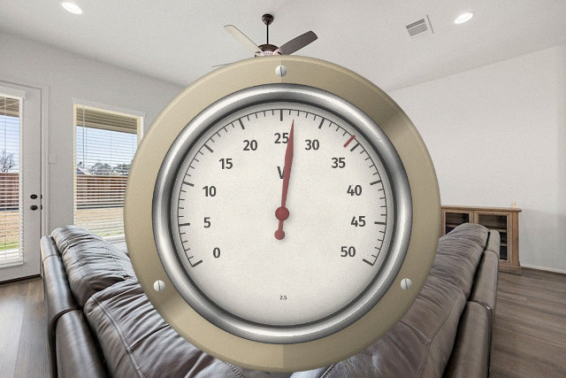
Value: 26.5,V
